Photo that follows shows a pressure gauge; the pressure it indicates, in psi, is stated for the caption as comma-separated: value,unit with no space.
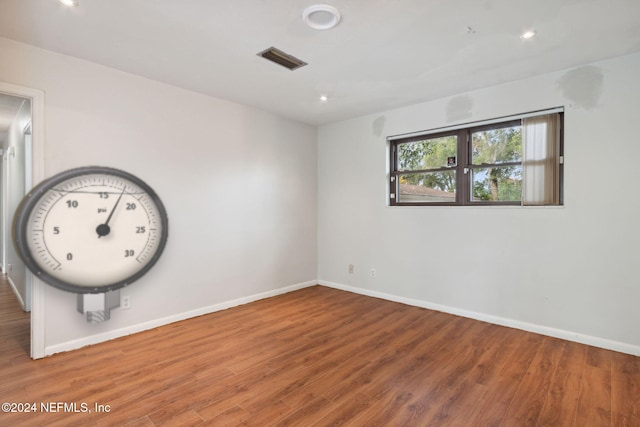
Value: 17.5,psi
